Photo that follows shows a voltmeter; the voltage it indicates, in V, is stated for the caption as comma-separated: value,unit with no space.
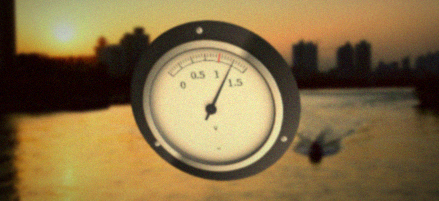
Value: 1.25,V
